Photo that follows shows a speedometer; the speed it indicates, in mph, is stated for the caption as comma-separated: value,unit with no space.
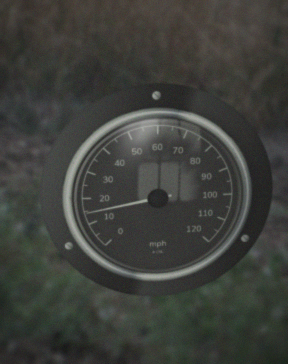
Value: 15,mph
